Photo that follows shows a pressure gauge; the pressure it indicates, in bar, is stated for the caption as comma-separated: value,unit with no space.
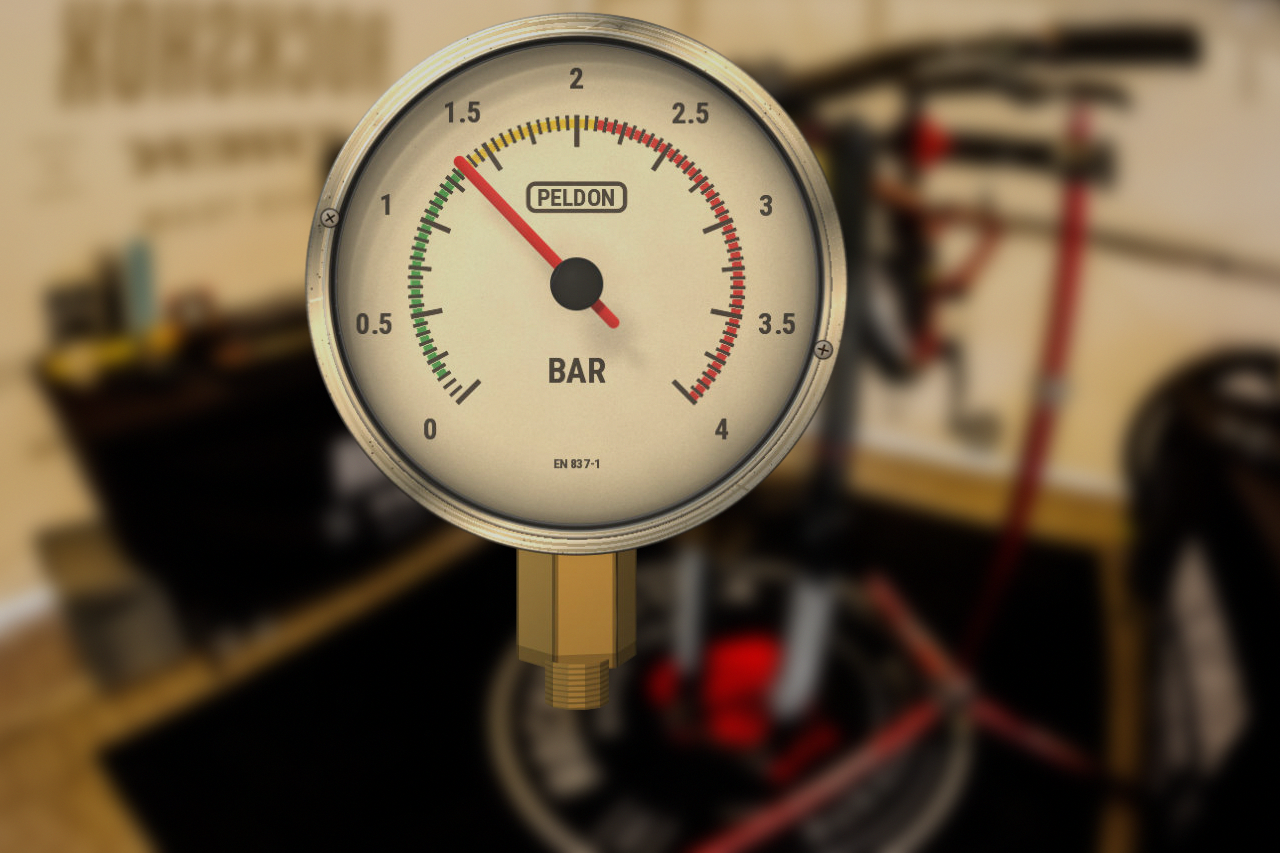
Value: 1.35,bar
